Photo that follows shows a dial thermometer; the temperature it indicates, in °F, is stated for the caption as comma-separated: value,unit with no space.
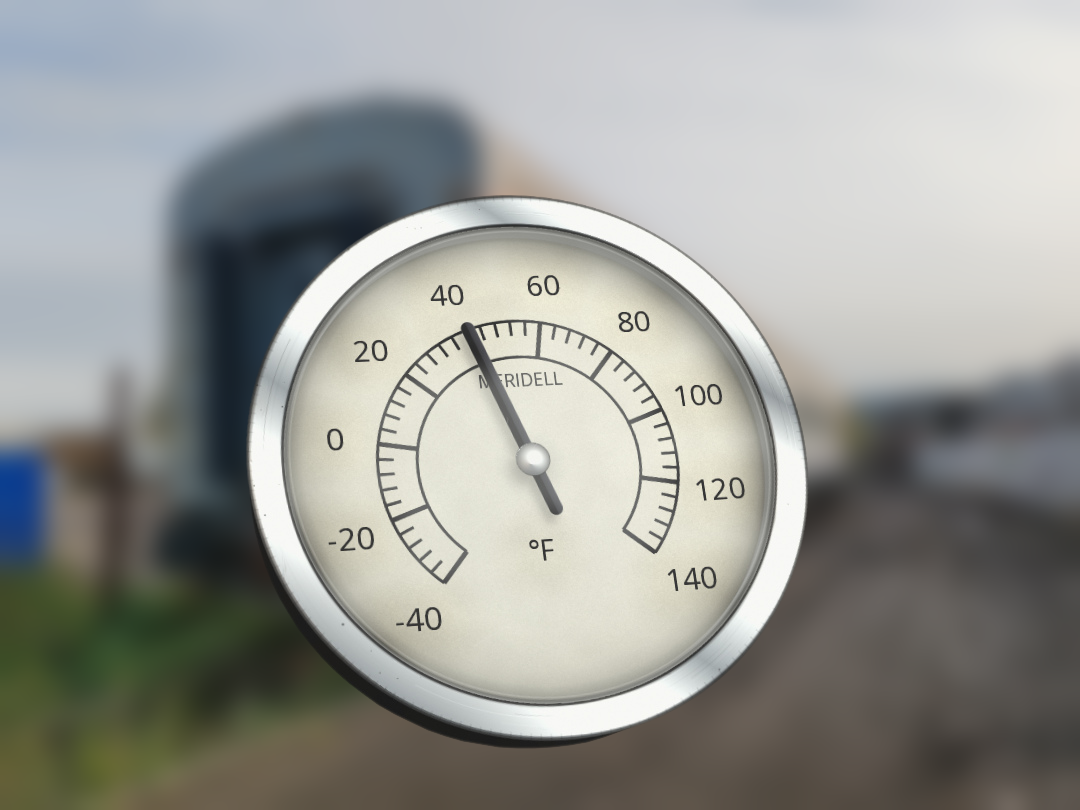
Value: 40,°F
